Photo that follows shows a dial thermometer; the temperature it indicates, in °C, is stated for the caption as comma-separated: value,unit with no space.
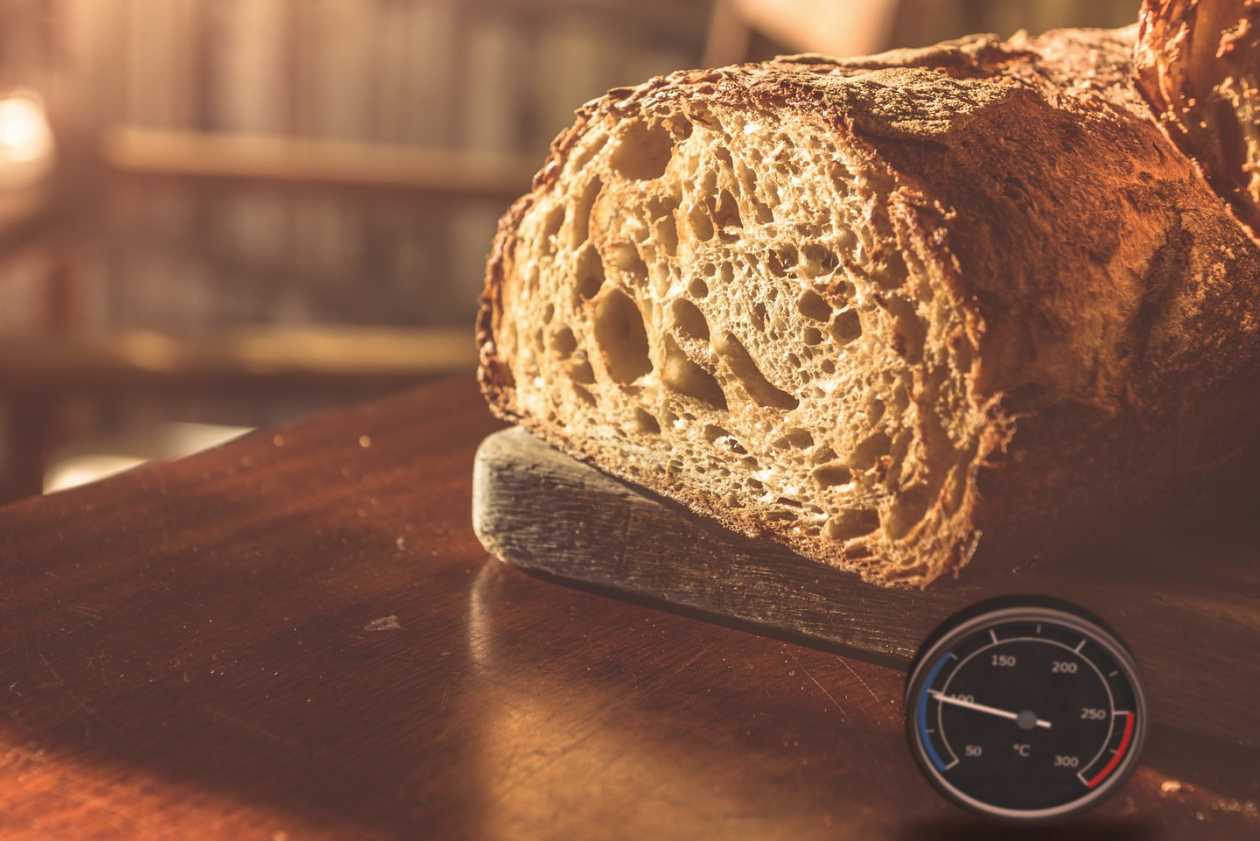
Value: 100,°C
